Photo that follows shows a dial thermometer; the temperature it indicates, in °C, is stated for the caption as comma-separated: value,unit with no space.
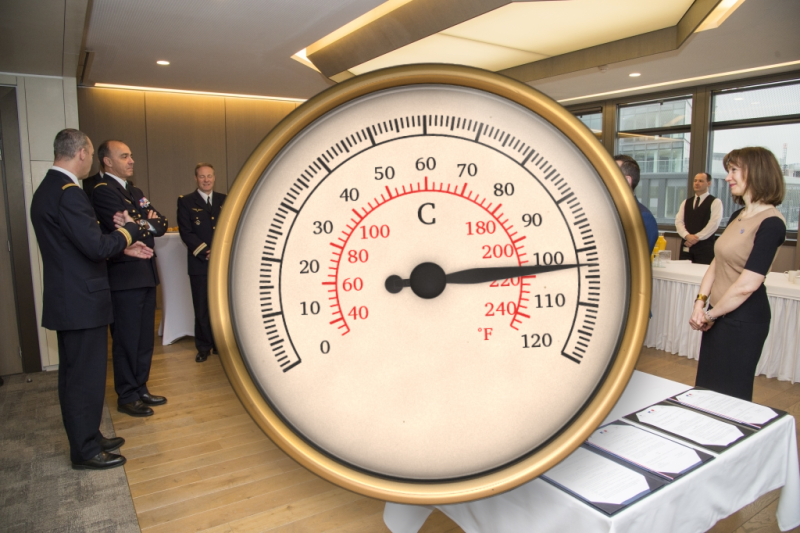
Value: 103,°C
